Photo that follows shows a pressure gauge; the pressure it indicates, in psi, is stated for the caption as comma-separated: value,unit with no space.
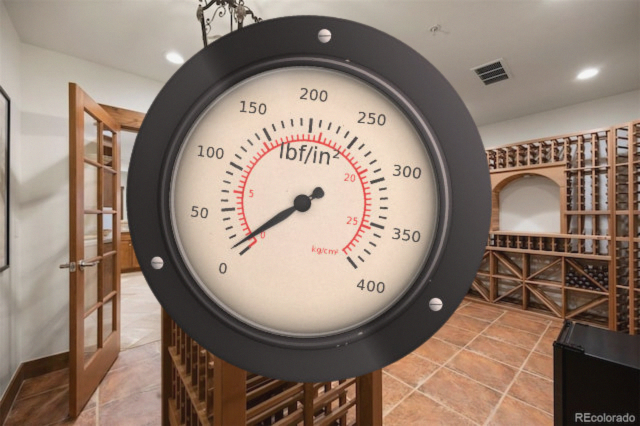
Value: 10,psi
